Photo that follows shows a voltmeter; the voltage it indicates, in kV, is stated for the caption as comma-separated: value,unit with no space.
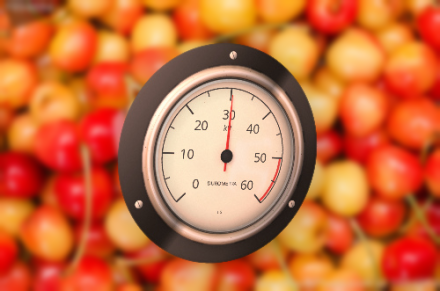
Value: 30,kV
